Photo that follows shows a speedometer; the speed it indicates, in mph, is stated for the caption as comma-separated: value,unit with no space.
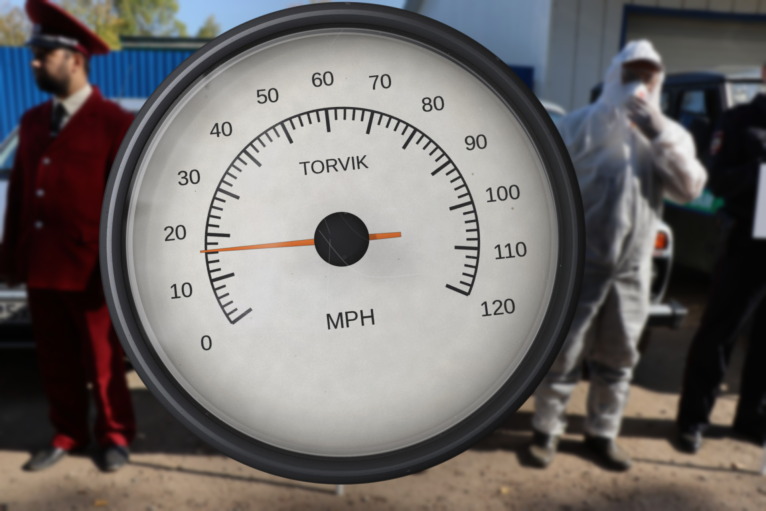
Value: 16,mph
